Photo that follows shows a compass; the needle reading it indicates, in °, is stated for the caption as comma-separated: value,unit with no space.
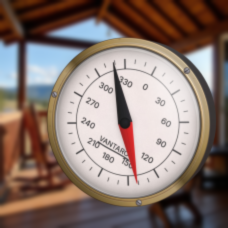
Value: 140,°
